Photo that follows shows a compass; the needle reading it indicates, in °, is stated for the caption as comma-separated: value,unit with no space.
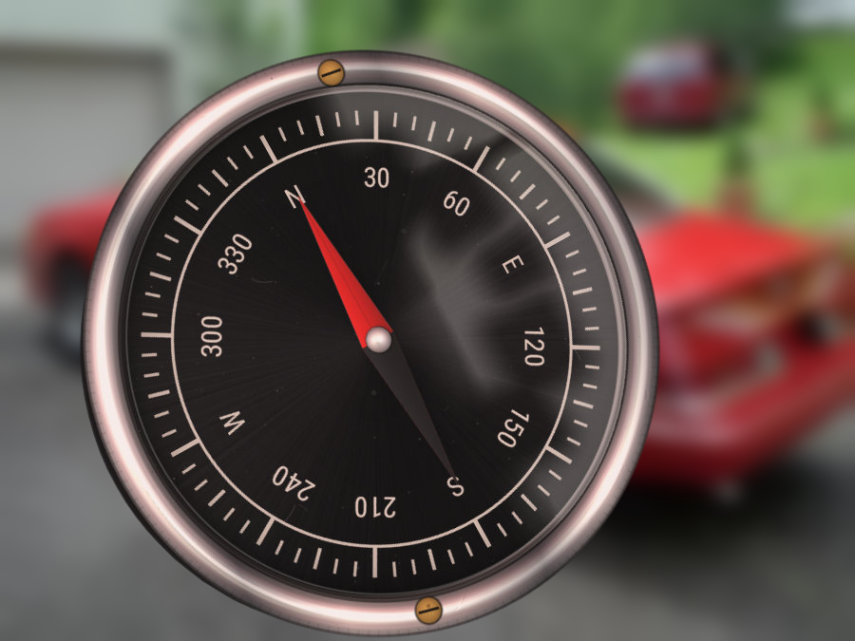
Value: 0,°
